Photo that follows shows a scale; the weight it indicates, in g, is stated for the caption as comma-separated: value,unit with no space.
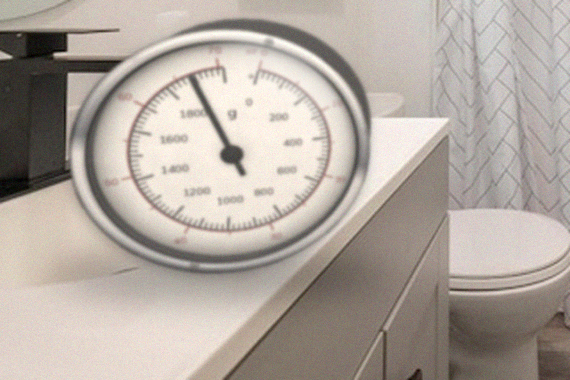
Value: 1900,g
